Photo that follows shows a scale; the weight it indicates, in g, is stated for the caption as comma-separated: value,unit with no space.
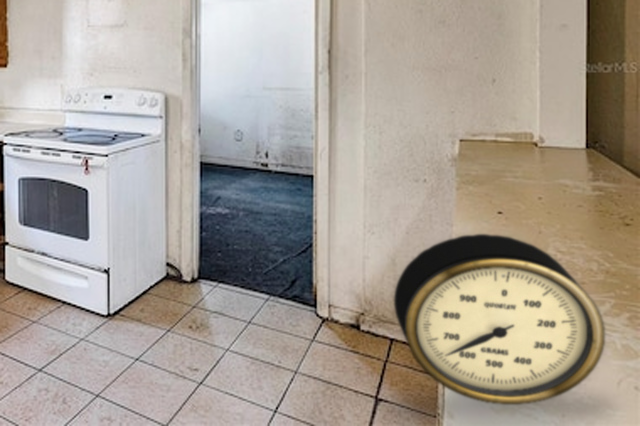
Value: 650,g
